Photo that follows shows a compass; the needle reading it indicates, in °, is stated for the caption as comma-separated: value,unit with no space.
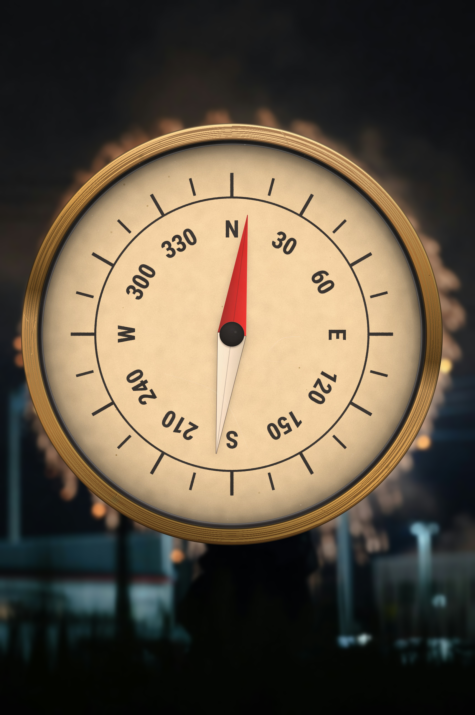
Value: 7.5,°
